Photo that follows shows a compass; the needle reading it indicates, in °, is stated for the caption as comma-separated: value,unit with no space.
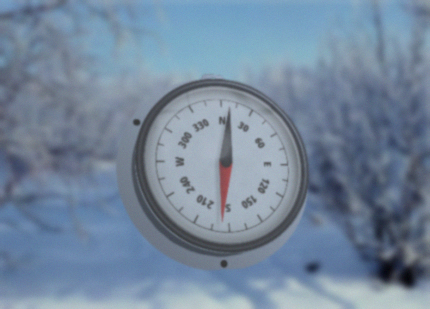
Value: 187.5,°
